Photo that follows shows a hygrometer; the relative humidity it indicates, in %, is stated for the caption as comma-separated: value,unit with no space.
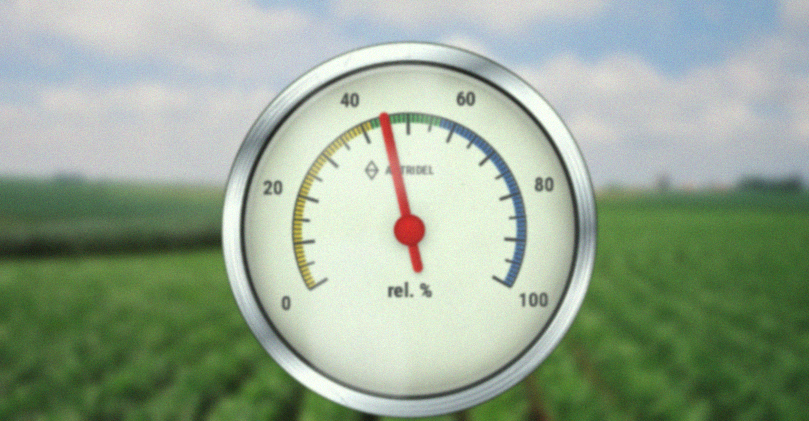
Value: 45,%
